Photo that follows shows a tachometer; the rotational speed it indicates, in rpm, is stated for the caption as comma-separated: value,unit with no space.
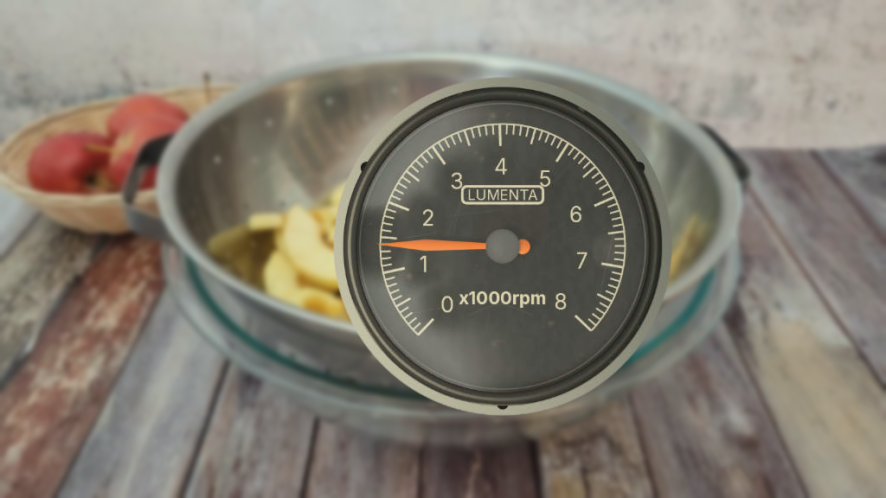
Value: 1400,rpm
